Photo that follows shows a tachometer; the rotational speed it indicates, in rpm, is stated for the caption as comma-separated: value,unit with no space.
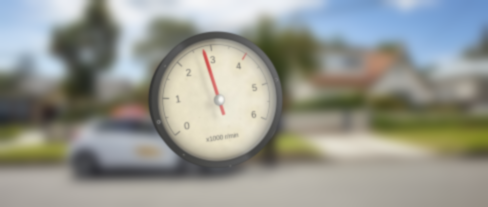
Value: 2750,rpm
